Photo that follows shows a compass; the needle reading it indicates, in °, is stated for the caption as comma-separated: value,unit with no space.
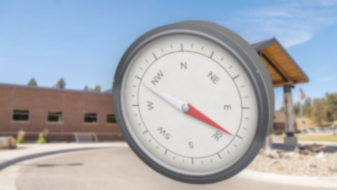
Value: 120,°
